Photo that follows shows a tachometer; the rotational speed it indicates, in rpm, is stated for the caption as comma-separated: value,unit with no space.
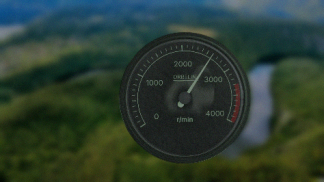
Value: 2600,rpm
